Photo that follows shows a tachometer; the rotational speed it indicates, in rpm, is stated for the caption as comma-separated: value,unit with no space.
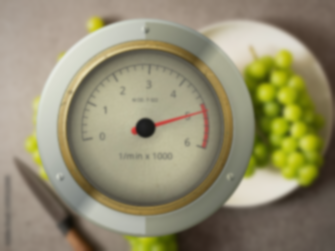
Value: 5000,rpm
